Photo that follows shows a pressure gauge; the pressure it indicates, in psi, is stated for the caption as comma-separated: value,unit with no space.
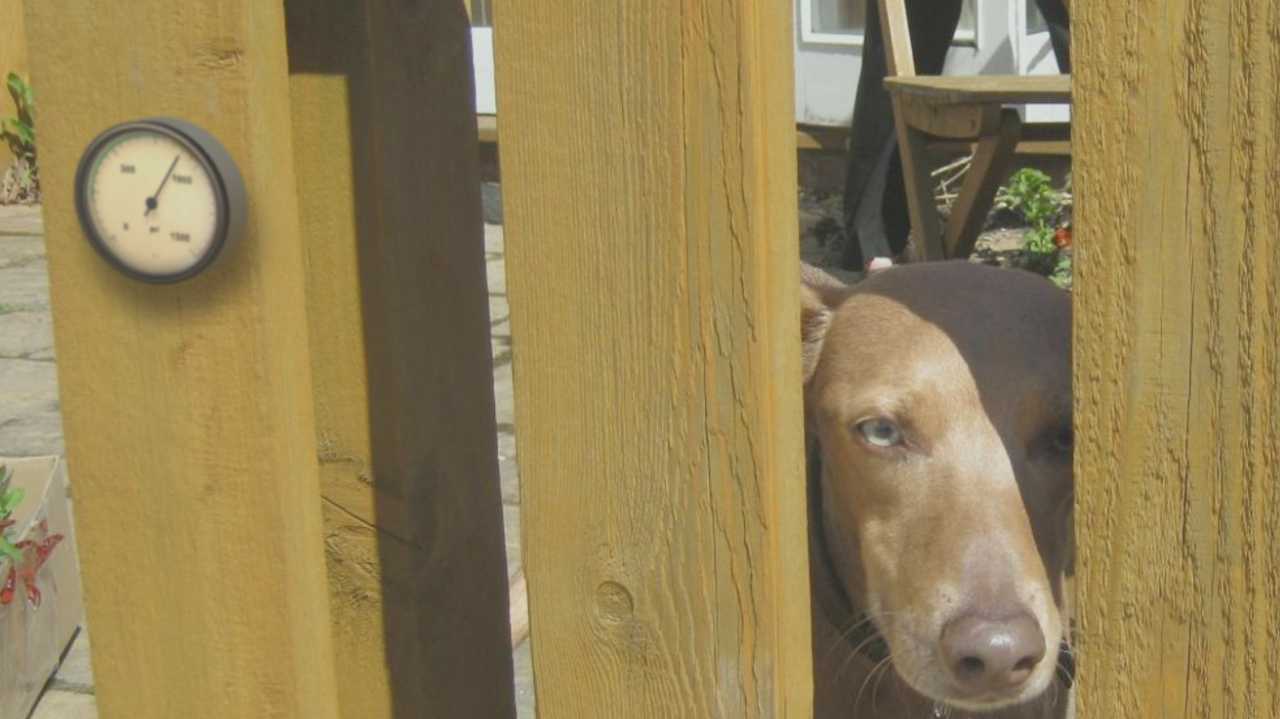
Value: 900,psi
